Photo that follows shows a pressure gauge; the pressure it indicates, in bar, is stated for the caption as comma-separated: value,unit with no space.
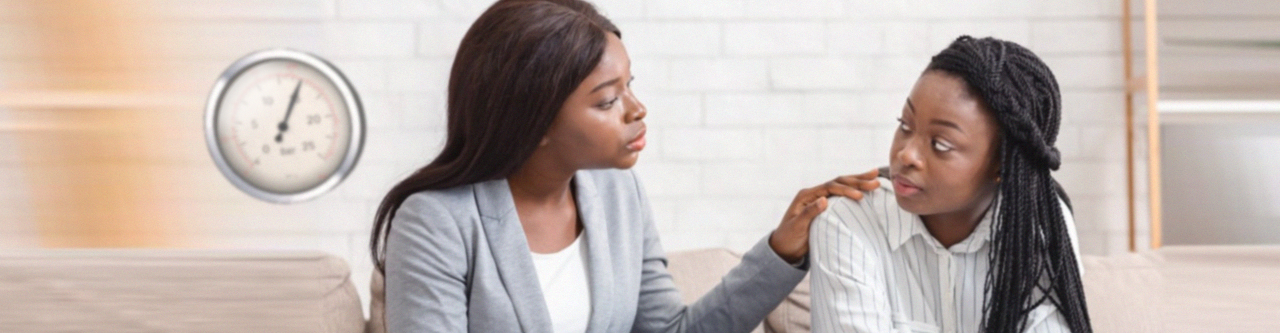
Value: 15,bar
